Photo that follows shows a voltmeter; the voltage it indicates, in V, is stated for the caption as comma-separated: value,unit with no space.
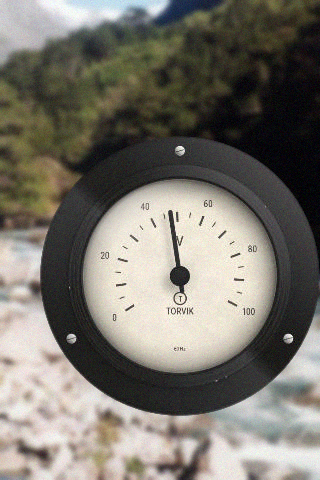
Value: 47.5,V
